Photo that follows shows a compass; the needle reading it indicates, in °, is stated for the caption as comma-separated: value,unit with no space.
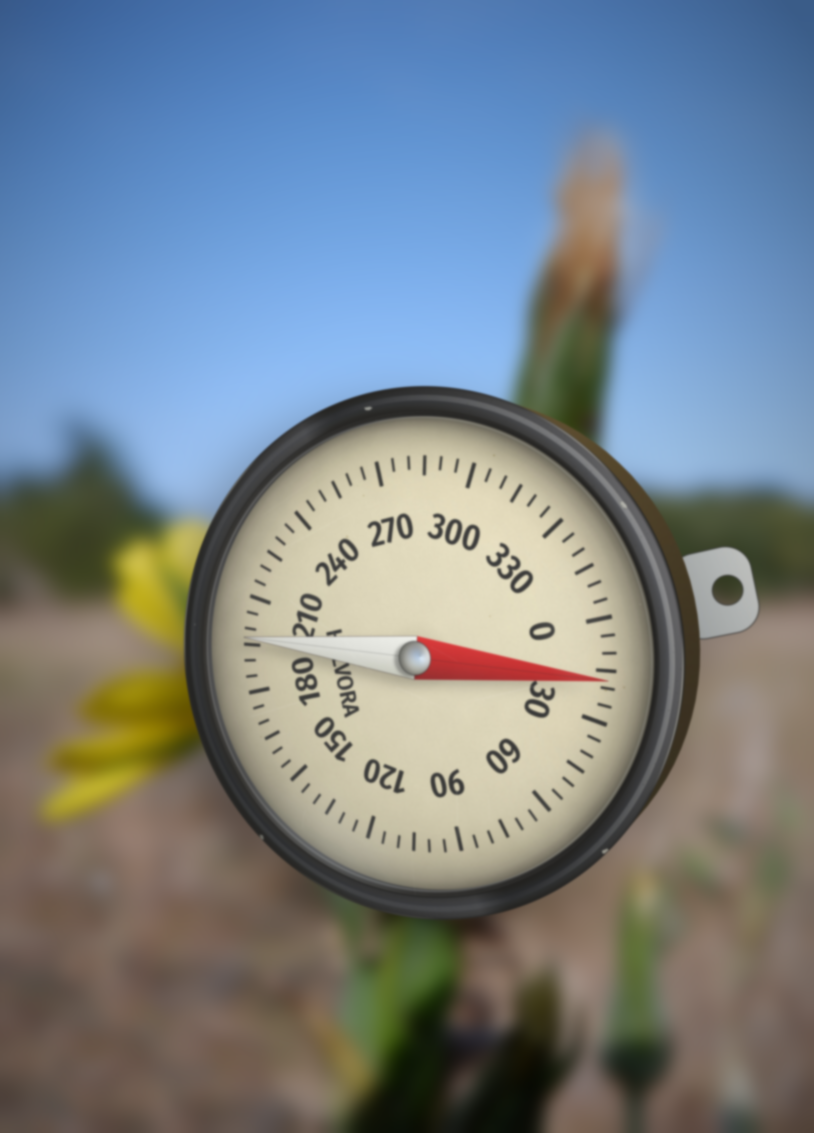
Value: 17.5,°
